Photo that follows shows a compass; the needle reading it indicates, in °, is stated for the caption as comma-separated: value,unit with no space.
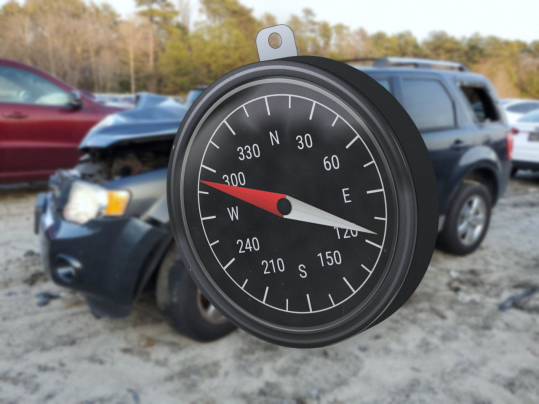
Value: 292.5,°
